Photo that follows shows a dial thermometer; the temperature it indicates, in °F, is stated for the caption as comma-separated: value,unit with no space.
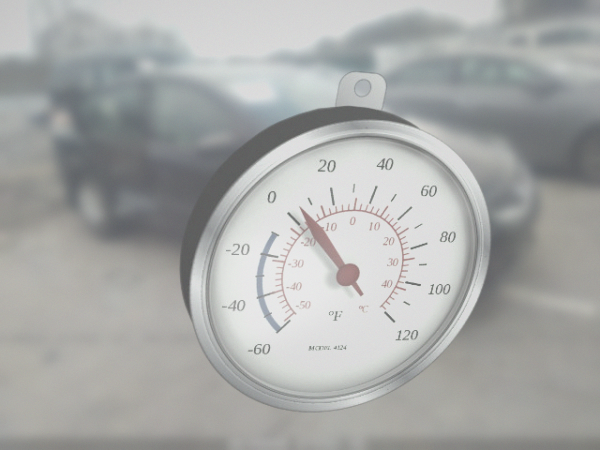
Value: 5,°F
